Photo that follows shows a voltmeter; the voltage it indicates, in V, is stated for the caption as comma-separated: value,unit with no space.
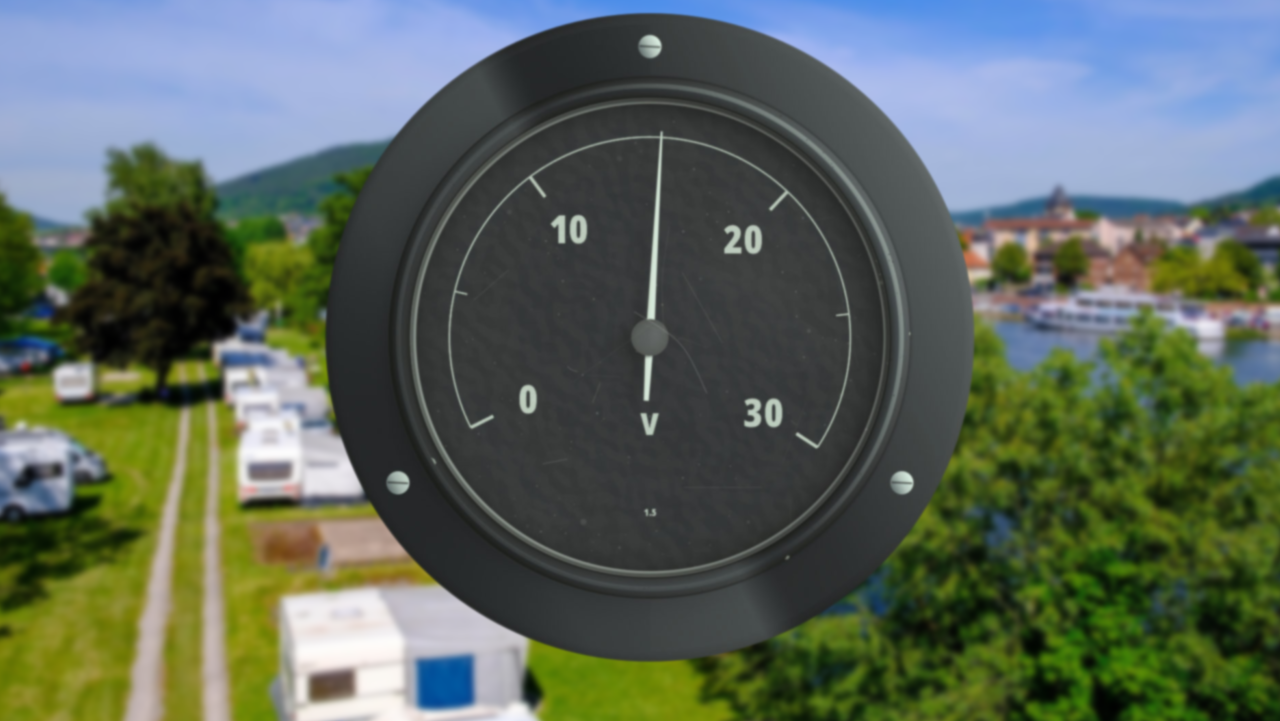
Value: 15,V
